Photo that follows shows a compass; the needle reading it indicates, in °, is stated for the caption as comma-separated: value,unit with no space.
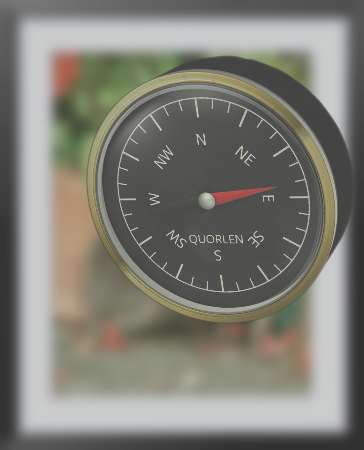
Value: 80,°
